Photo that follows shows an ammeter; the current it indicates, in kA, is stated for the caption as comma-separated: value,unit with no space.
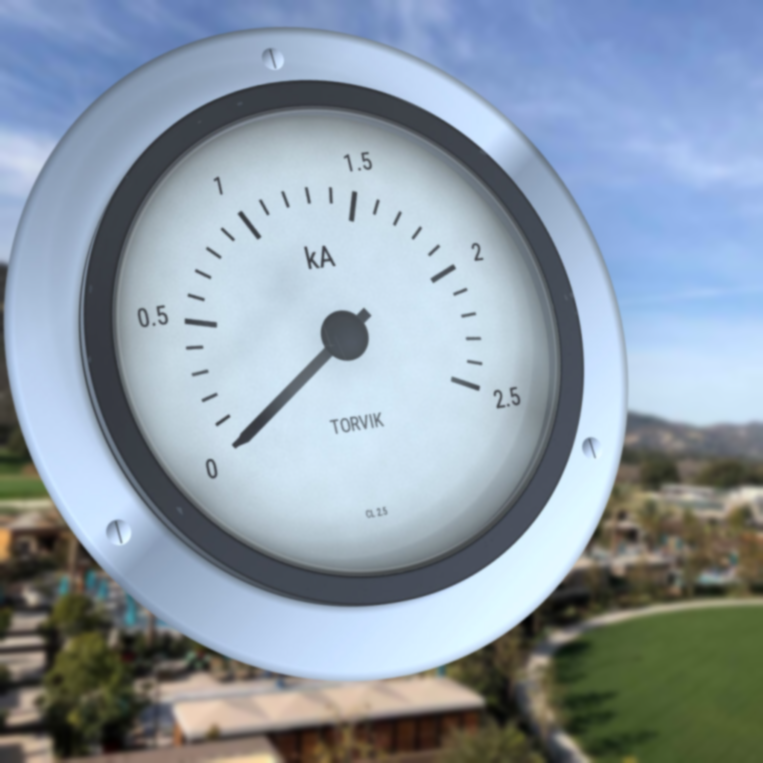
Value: 0,kA
